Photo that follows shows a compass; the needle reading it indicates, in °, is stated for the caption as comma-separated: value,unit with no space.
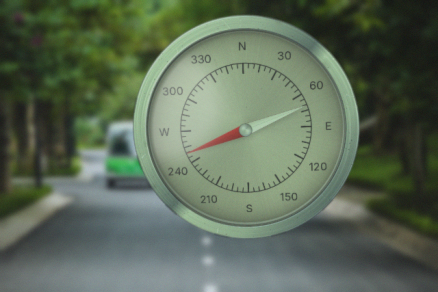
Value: 250,°
